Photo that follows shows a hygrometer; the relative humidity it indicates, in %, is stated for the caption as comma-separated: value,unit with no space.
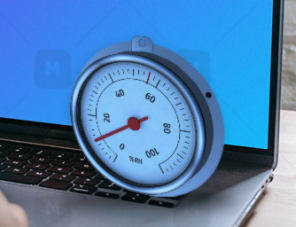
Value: 10,%
